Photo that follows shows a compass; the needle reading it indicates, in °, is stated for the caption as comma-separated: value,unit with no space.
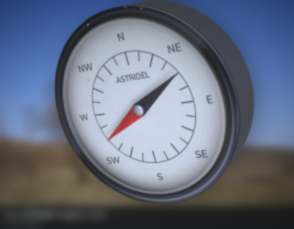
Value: 240,°
